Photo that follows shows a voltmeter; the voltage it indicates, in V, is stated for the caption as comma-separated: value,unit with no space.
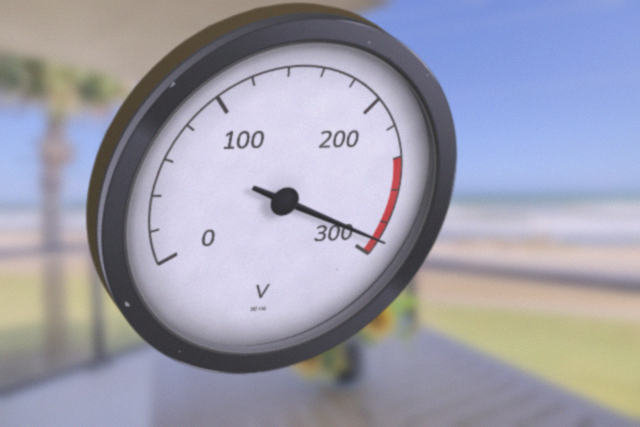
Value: 290,V
